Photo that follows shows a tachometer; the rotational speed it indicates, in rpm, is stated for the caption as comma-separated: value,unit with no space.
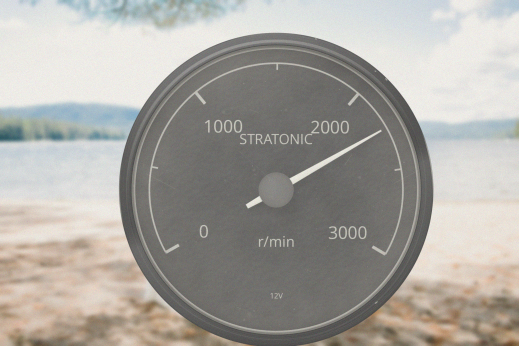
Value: 2250,rpm
